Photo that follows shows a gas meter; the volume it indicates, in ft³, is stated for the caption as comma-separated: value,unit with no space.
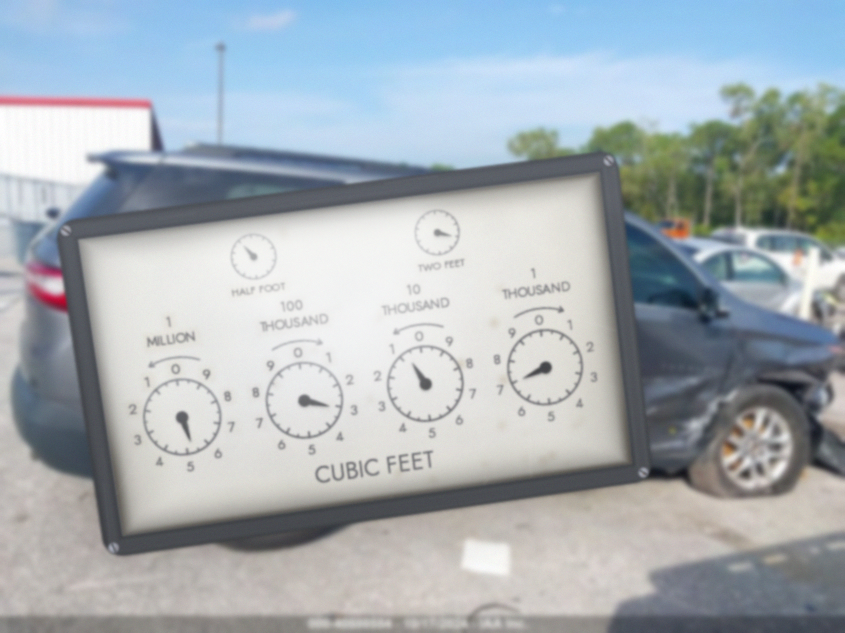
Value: 530700,ft³
